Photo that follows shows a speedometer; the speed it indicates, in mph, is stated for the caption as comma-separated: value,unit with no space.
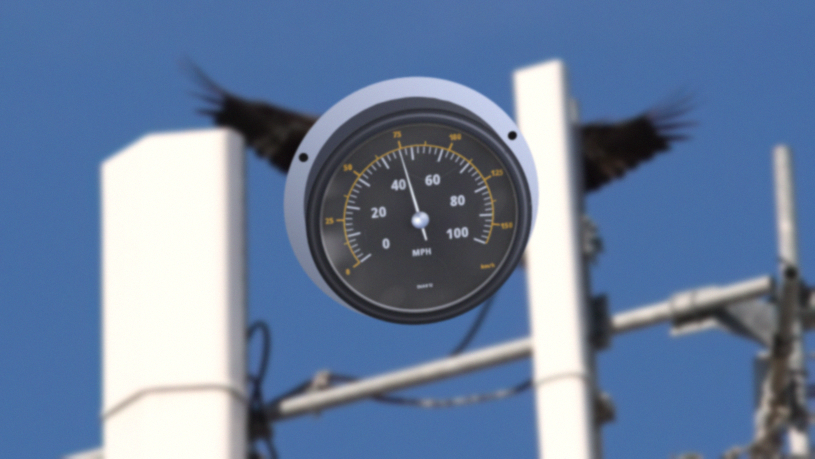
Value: 46,mph
